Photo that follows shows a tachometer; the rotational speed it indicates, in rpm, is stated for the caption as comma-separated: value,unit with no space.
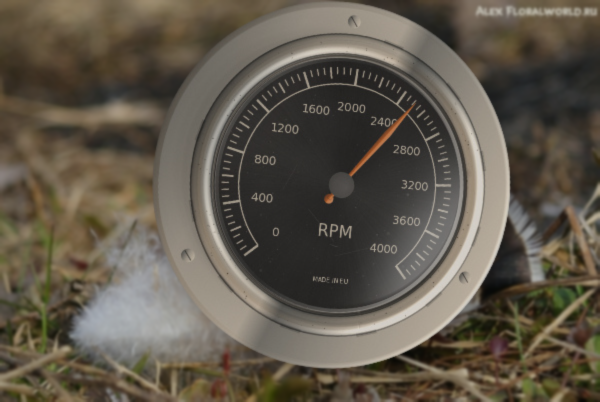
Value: 2500,rpm
